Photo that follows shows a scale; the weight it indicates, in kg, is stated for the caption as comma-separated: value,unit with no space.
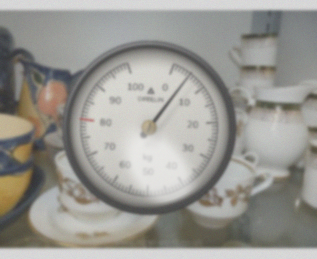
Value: 5,kg
